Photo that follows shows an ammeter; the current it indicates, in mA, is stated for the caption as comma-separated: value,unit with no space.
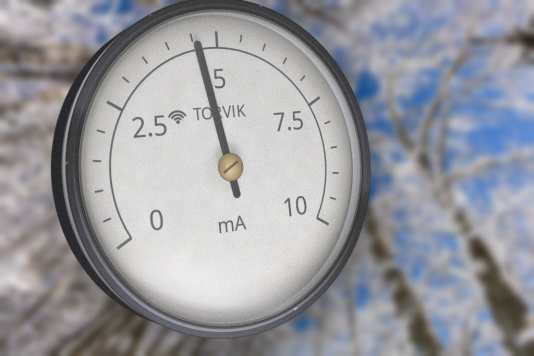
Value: 4.5,mA
